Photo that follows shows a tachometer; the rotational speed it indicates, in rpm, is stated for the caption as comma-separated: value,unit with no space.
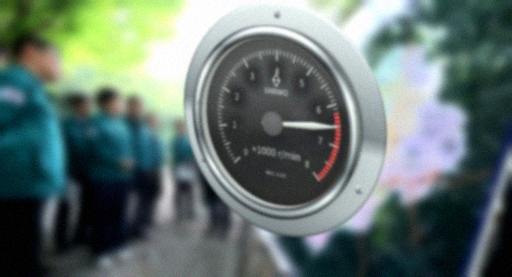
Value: 6500,rpm
